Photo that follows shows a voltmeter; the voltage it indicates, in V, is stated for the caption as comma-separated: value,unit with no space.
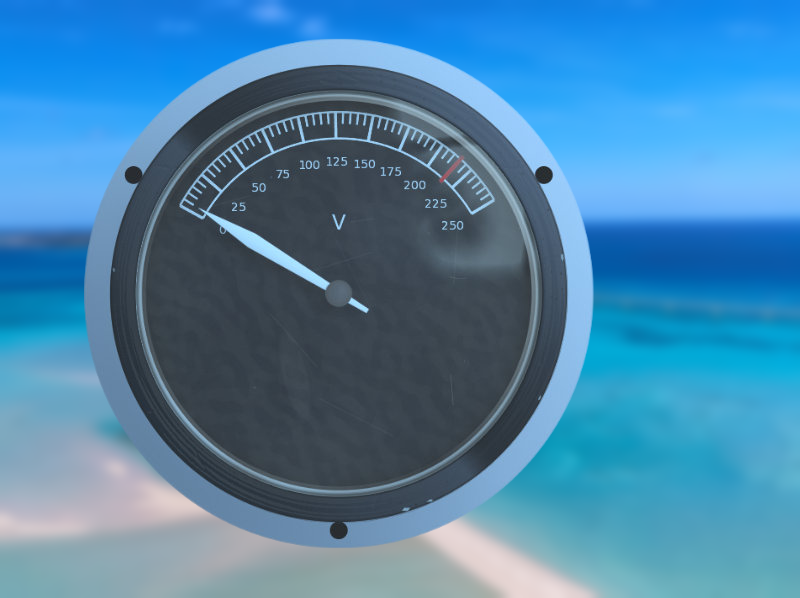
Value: 5,V
